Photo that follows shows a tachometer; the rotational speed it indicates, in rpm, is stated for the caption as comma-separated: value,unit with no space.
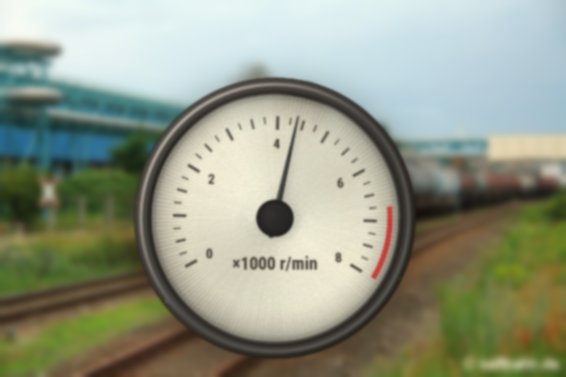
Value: 4375,rpm
